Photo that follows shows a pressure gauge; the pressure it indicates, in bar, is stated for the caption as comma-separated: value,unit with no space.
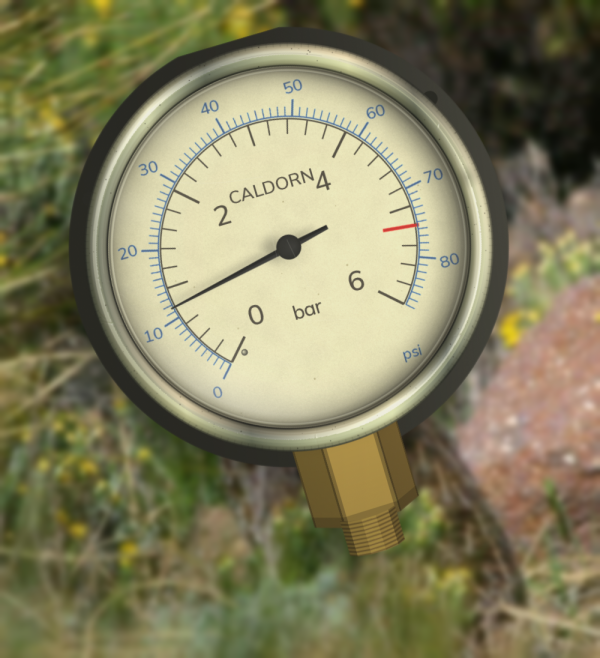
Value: 0.8,bar
